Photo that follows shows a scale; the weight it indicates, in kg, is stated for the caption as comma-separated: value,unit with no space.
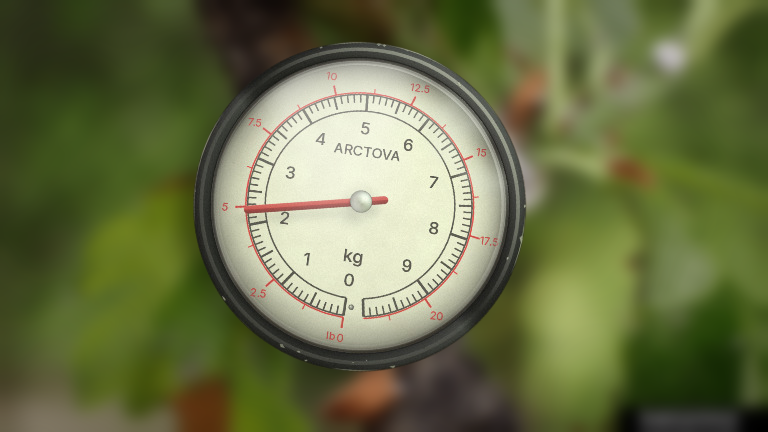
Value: 2.2,kg
